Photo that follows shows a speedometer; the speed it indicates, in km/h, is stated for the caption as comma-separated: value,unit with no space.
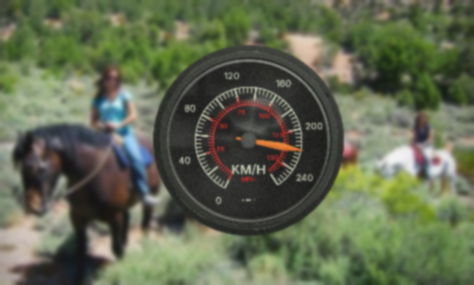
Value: 220,km/h
